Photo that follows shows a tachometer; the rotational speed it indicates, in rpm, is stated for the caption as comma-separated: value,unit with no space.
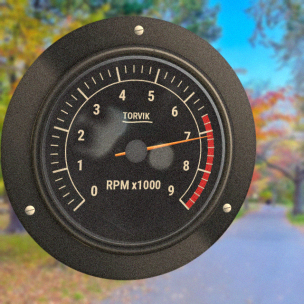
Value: 7100,rpm
